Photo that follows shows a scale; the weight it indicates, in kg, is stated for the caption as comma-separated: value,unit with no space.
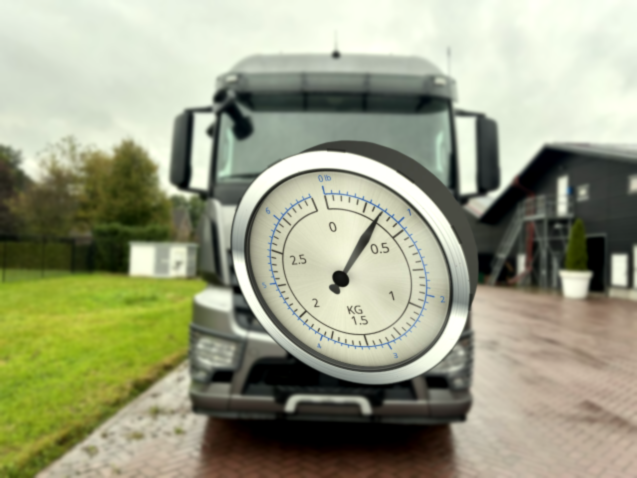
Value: 0.35,kg
